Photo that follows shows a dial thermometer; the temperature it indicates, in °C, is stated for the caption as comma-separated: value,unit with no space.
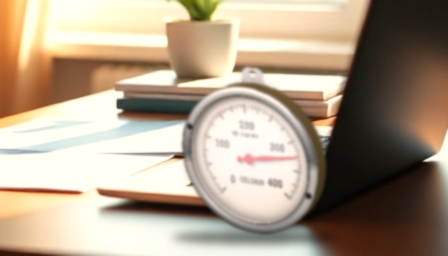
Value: 325,°C
